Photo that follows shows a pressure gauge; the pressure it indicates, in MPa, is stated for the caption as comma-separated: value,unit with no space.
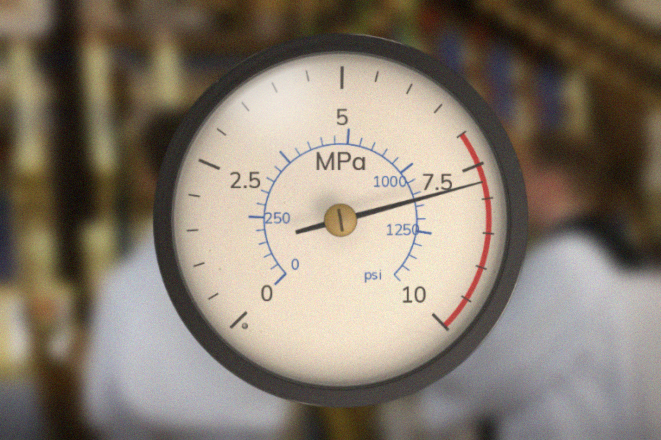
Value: 7.75,MPa
